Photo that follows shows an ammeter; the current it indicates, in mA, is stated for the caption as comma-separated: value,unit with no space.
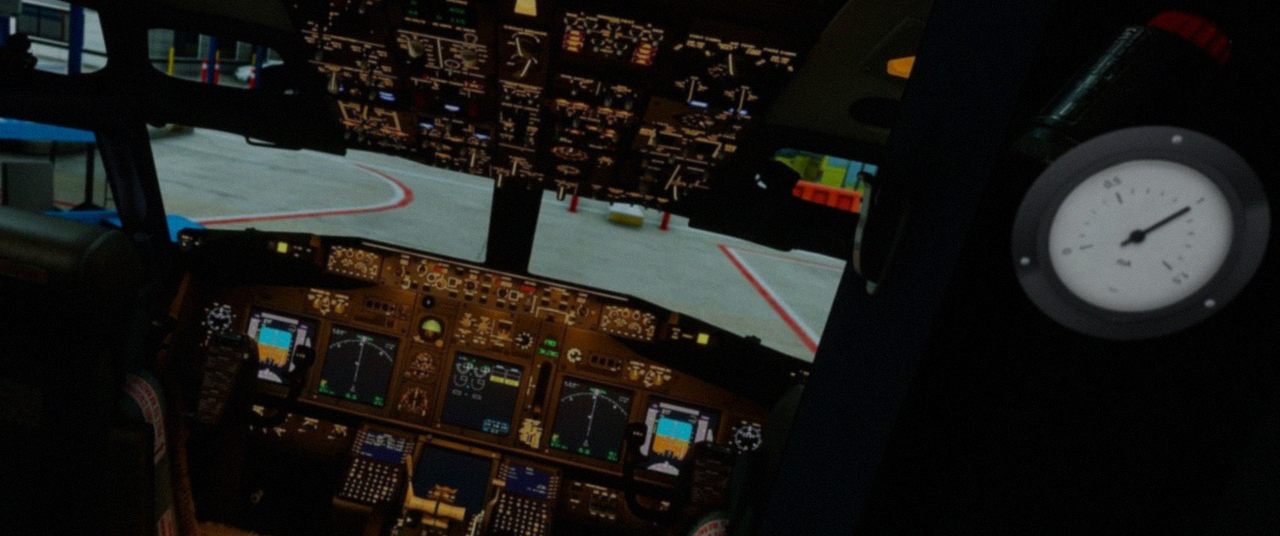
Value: 1,mA
